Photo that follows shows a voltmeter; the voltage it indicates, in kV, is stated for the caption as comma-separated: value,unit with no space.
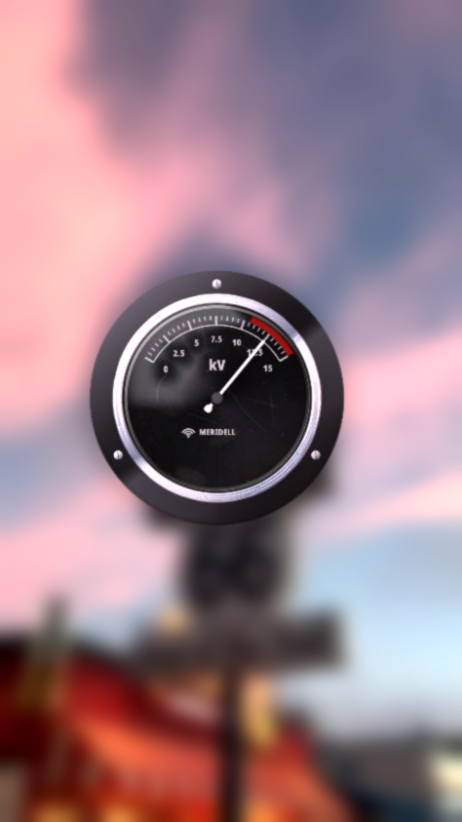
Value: 12.5,kV
